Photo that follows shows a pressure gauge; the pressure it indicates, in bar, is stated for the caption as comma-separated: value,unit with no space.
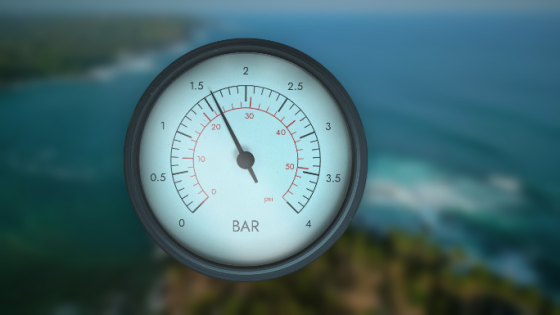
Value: 1.6,bar
